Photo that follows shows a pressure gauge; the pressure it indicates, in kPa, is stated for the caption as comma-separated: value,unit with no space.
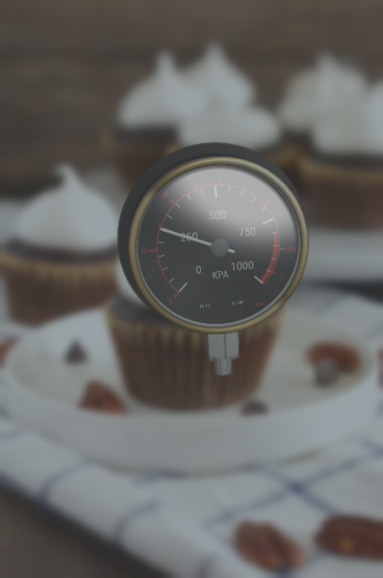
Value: 250,kPa
